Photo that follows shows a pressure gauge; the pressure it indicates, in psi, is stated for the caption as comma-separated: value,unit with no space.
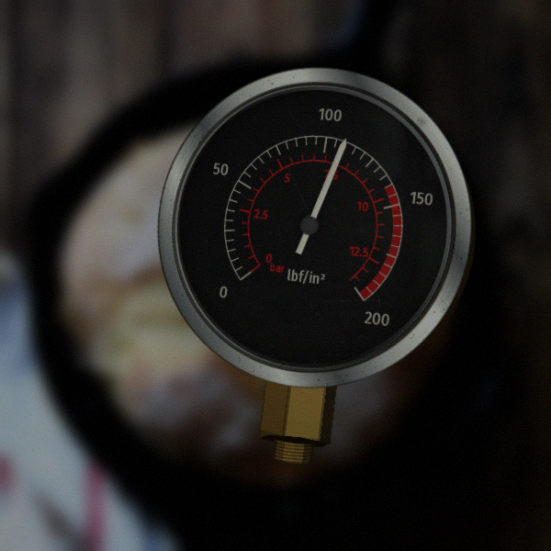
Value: 110,psi
